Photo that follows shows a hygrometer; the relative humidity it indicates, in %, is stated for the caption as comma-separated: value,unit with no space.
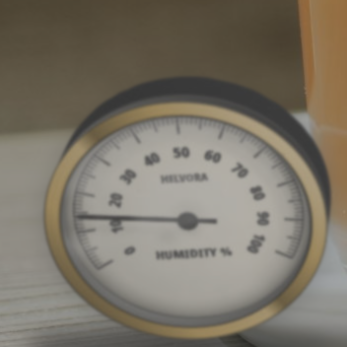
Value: 15,%
